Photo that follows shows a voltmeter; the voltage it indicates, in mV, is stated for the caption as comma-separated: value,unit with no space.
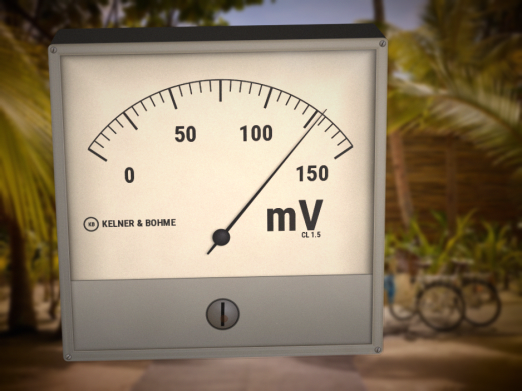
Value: 127.5,mV
